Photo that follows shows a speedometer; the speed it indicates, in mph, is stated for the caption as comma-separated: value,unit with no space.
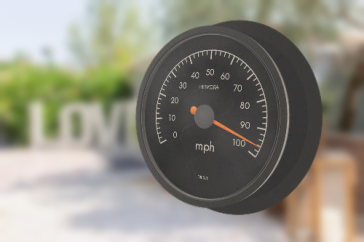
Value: 96,mph
